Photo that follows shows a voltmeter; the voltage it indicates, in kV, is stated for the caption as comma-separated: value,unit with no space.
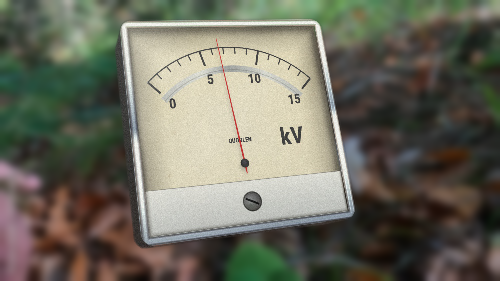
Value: 6.5,kV
